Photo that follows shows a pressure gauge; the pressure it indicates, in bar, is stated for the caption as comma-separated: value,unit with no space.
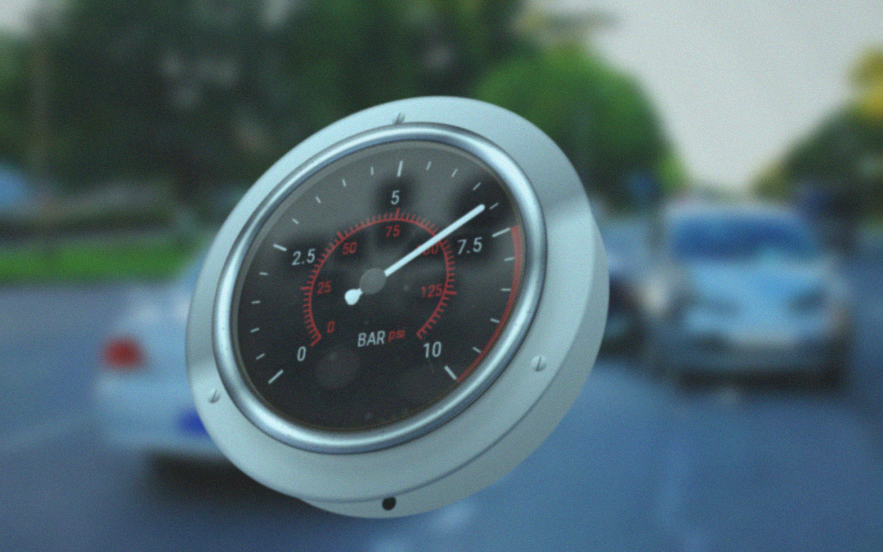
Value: 7,bar
